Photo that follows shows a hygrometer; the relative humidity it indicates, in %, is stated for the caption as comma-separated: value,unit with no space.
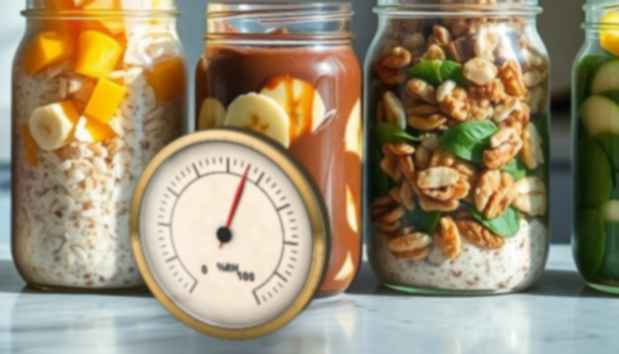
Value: 56,%
